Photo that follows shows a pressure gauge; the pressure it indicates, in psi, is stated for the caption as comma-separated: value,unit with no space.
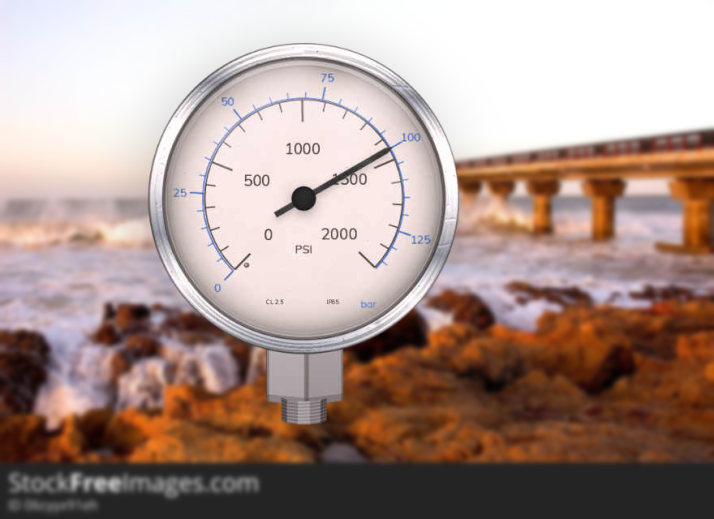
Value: 1450,psi
